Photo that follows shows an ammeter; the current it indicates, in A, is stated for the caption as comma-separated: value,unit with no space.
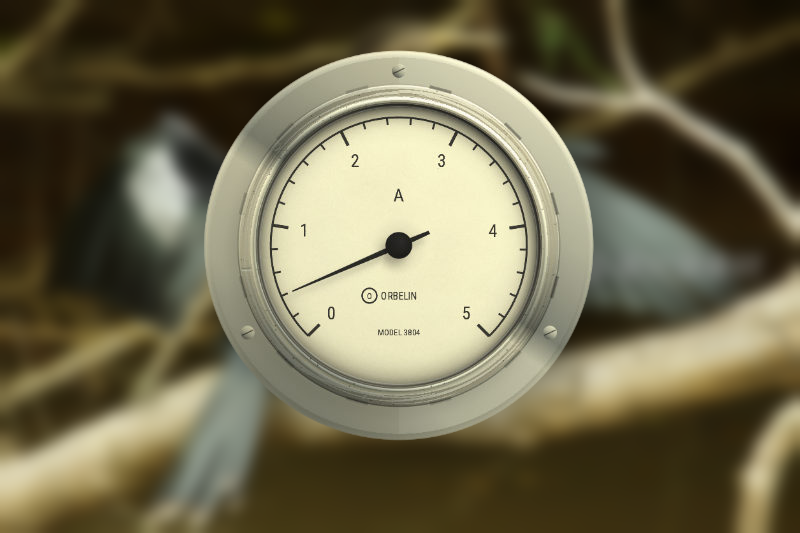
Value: 0.4,A
